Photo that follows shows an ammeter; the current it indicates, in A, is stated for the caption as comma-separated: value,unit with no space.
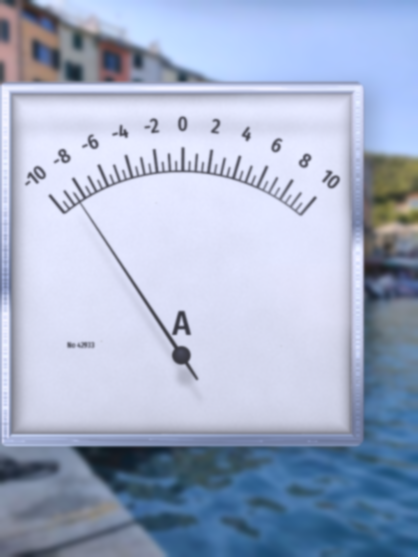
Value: -8.5,A
